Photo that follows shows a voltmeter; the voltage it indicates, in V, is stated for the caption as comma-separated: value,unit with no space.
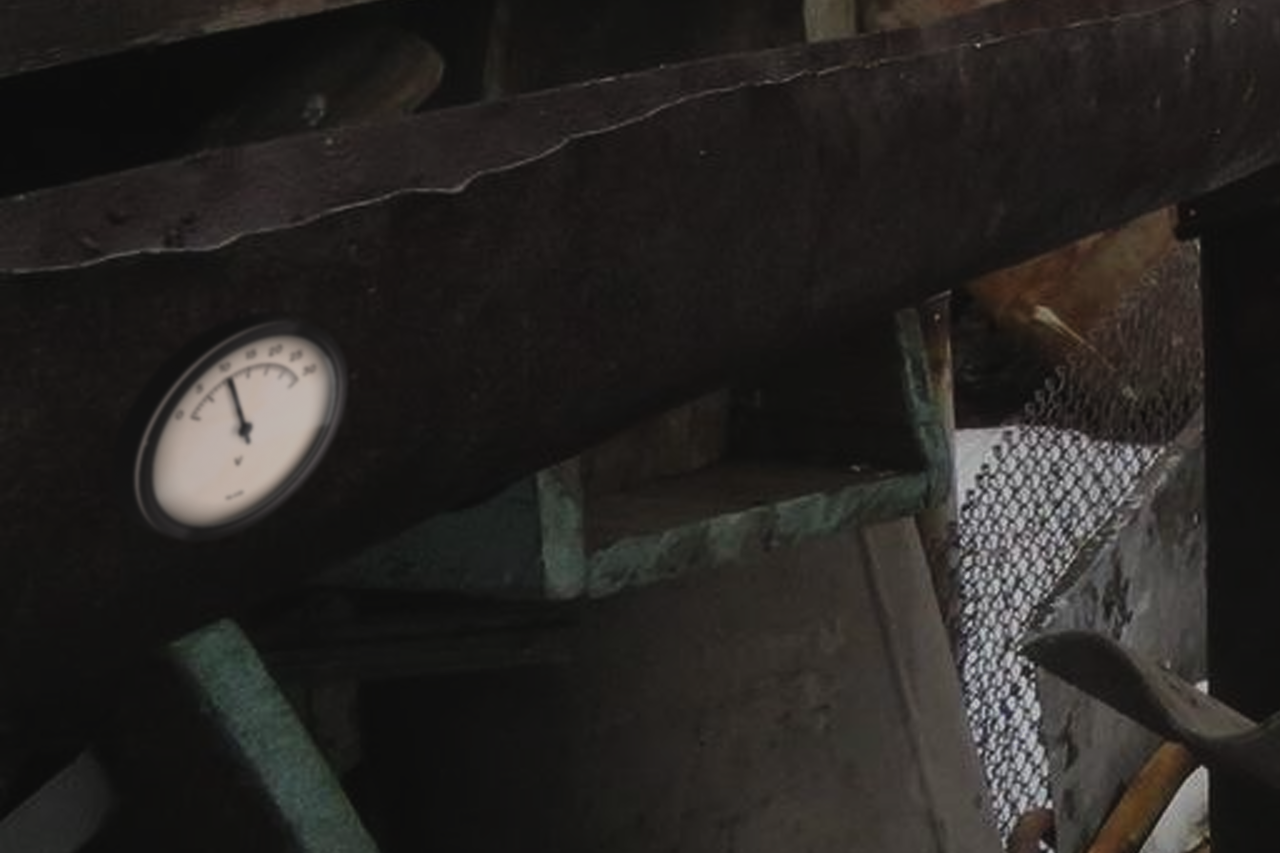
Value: 10,V
